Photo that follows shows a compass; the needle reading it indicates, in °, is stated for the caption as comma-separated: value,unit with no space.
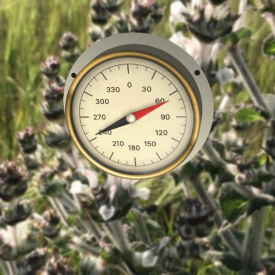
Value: 65,°
